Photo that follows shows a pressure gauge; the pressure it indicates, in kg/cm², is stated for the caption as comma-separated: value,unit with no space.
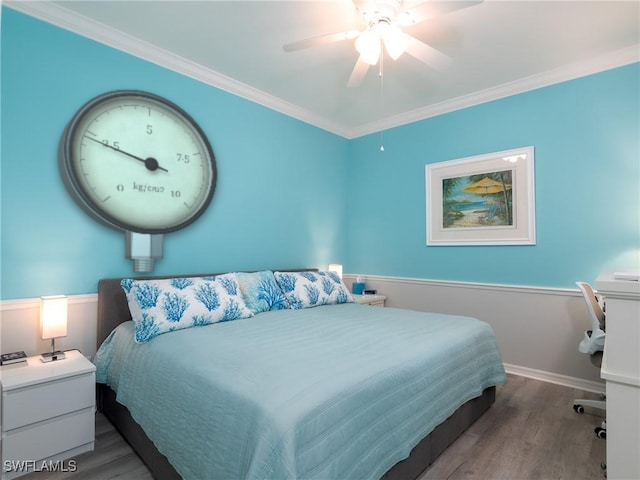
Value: 2.25,kg/cm²
